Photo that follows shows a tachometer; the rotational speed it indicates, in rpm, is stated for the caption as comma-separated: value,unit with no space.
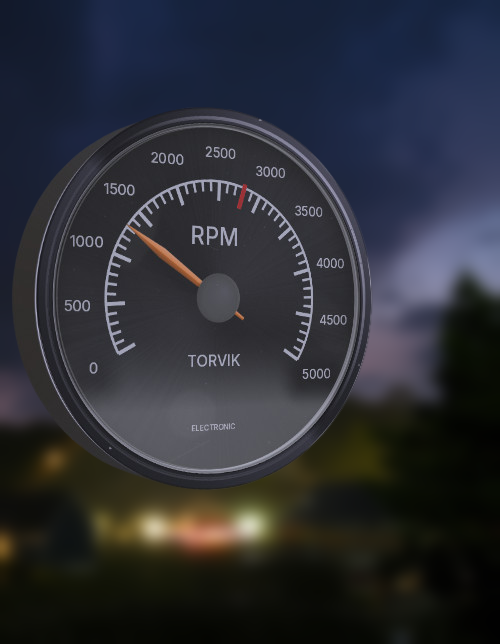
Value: 1300,rpm
